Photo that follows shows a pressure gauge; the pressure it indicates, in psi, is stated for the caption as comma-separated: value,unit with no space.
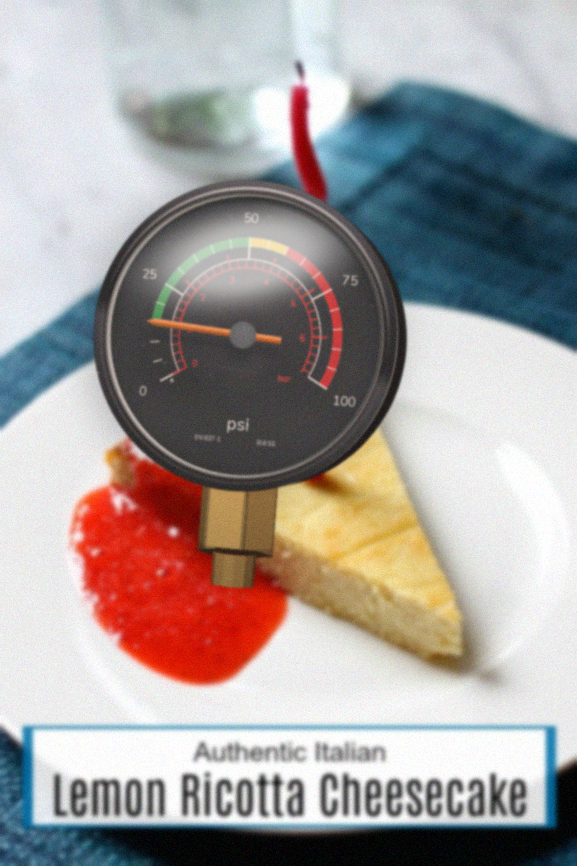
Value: 15,psi
